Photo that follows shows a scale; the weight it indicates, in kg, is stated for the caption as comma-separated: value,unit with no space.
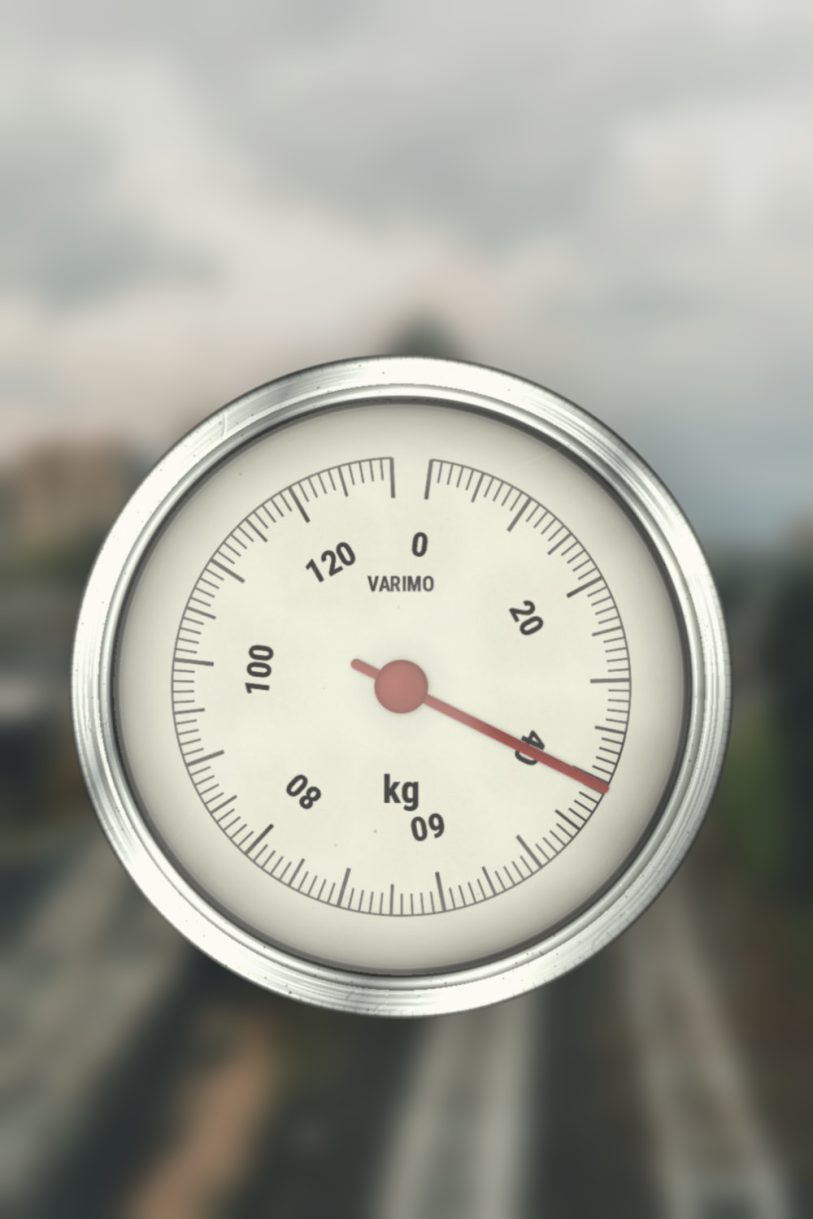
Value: 40.5,kg
